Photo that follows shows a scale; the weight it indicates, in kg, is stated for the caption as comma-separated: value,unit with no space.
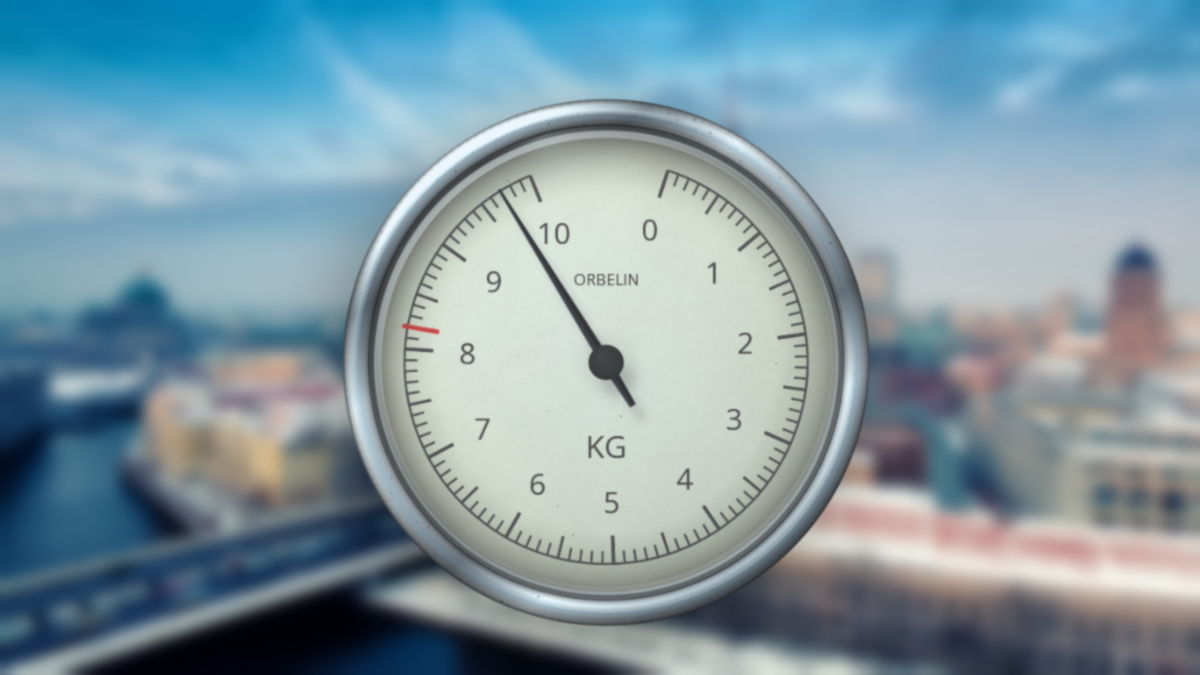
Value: 9.7,kg
